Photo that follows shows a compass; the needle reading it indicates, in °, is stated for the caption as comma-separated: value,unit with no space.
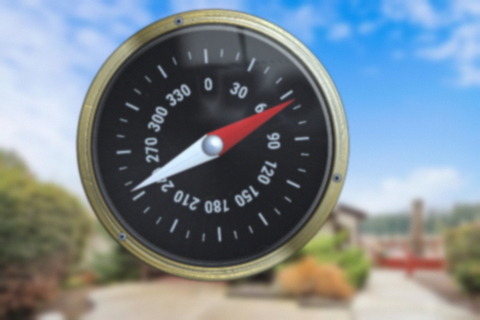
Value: 65,°
